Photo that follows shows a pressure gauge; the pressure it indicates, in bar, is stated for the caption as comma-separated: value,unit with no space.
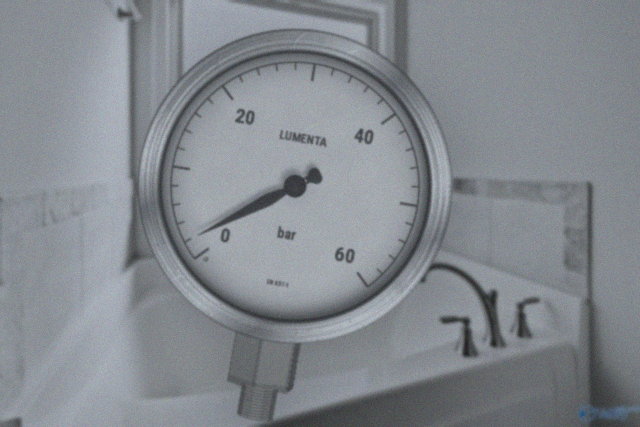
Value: 2,bar
